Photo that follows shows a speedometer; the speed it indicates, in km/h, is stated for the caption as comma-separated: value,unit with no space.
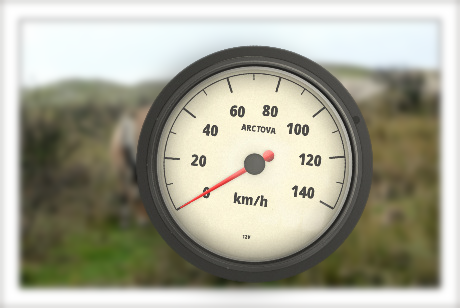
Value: 0,km/h
